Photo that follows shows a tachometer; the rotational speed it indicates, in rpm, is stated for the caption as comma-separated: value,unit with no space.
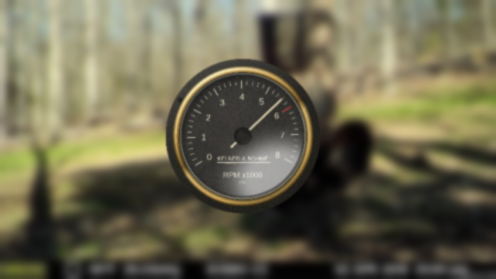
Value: 5600,rpm
